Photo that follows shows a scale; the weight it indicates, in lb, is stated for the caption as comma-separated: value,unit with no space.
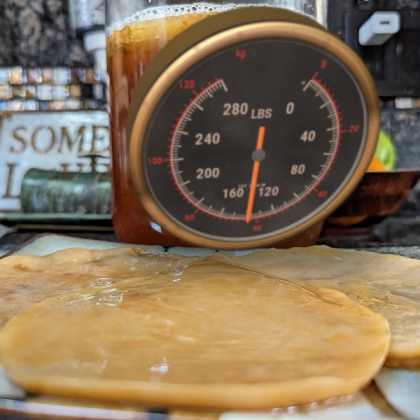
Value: 140,lb
